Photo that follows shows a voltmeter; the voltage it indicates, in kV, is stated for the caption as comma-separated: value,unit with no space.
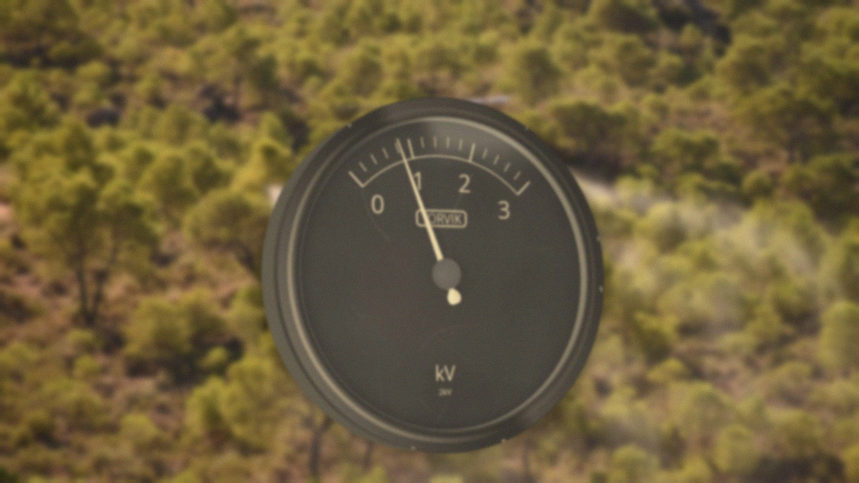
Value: 0.8,kV
